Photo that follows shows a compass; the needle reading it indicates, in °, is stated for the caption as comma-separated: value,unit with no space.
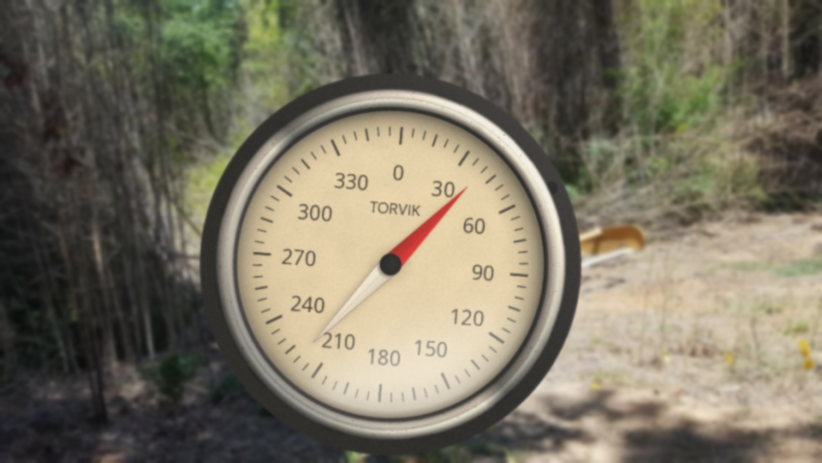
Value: 40,°
